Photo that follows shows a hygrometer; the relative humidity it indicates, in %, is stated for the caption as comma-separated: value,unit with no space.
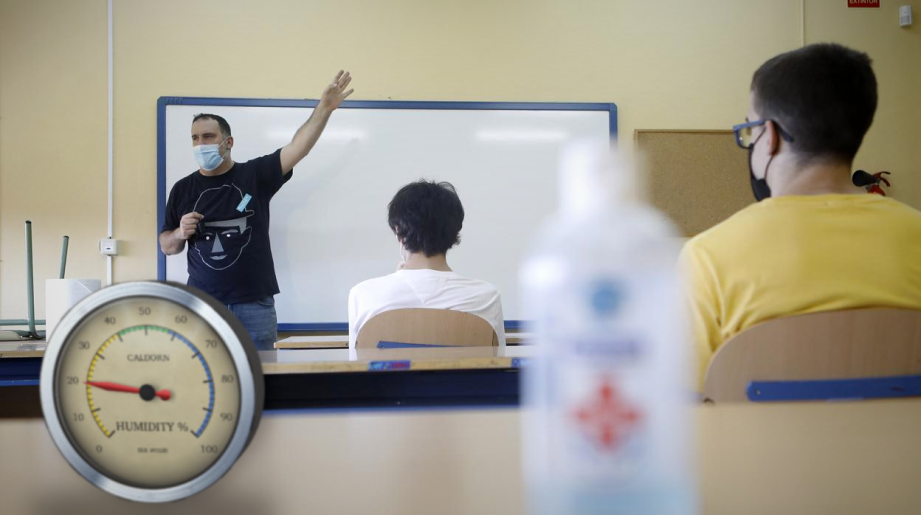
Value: 20,%
